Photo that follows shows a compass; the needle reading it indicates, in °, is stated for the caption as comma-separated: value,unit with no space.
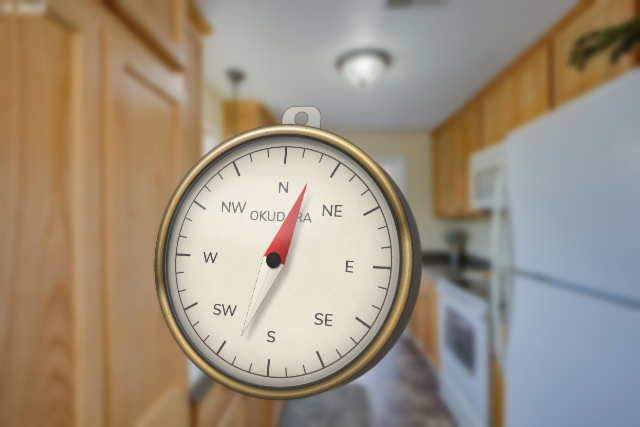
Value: 20,°
